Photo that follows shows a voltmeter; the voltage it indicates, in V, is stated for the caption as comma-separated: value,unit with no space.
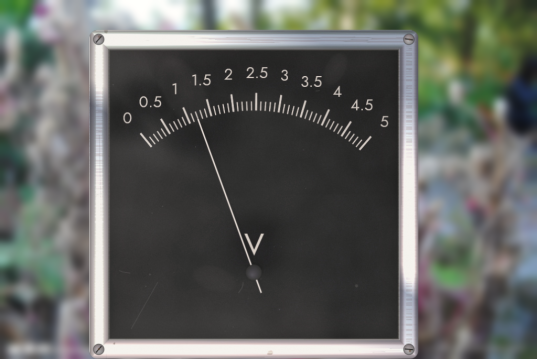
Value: 1.2,V
